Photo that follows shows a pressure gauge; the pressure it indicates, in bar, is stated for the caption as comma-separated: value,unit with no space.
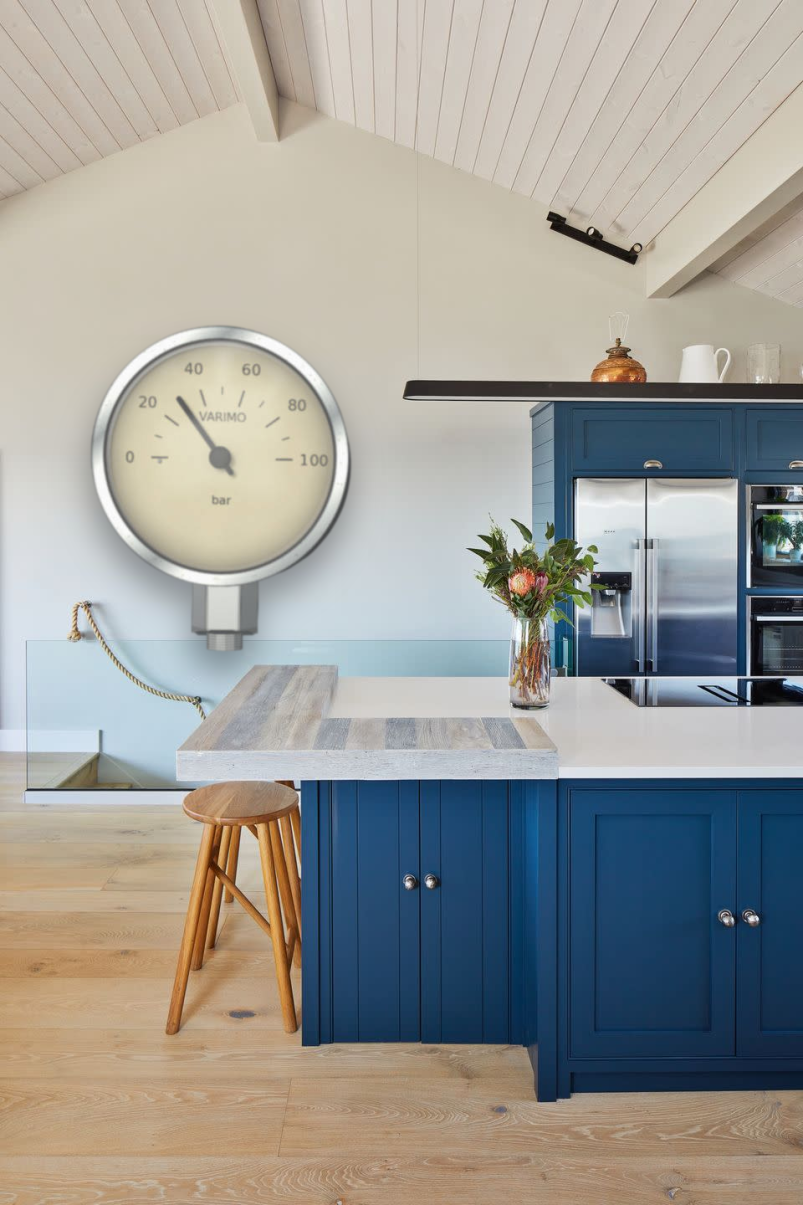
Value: 30,bar
